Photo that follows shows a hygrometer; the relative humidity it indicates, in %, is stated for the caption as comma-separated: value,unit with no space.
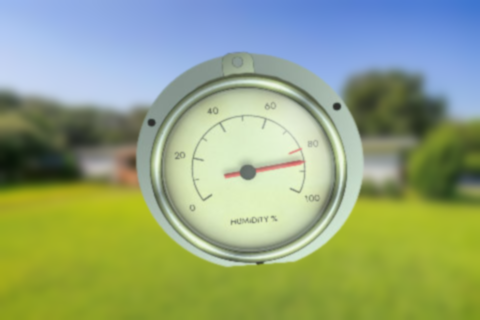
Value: 85,%
